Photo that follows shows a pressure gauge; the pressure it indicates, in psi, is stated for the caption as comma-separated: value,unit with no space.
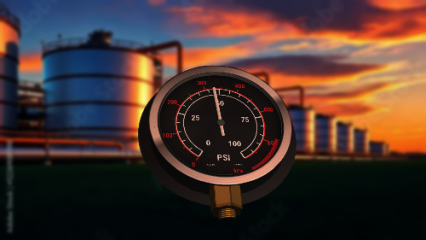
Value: 47.5,psi
